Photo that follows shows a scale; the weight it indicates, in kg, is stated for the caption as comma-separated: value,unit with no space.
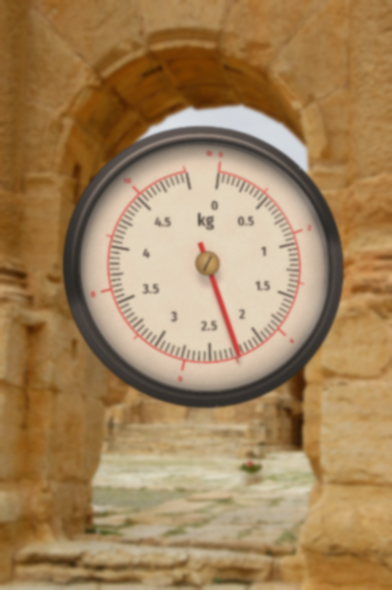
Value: 2.25,kg
